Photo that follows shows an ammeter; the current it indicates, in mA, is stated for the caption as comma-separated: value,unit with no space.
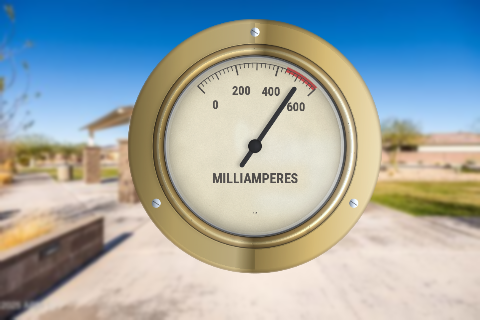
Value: 520,mA
